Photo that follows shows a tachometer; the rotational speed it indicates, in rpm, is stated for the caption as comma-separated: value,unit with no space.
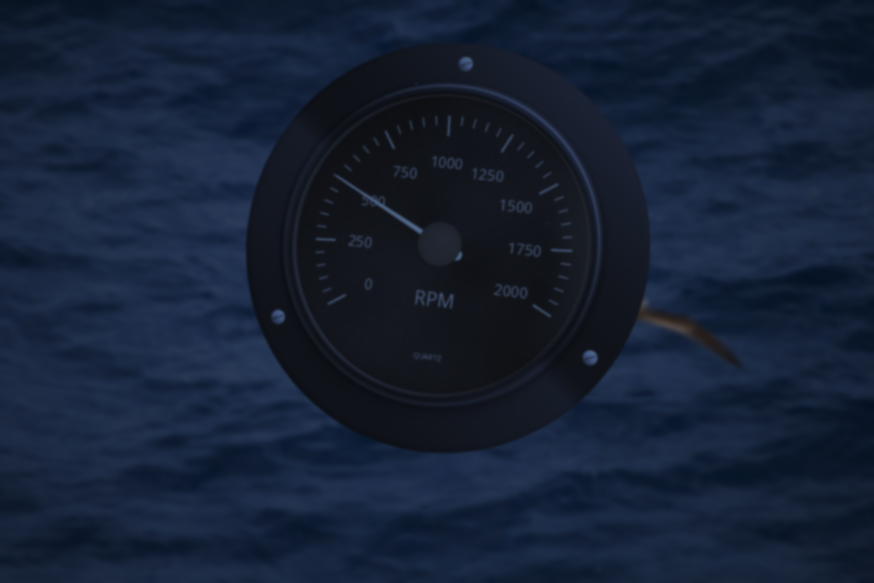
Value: 500,rpm
